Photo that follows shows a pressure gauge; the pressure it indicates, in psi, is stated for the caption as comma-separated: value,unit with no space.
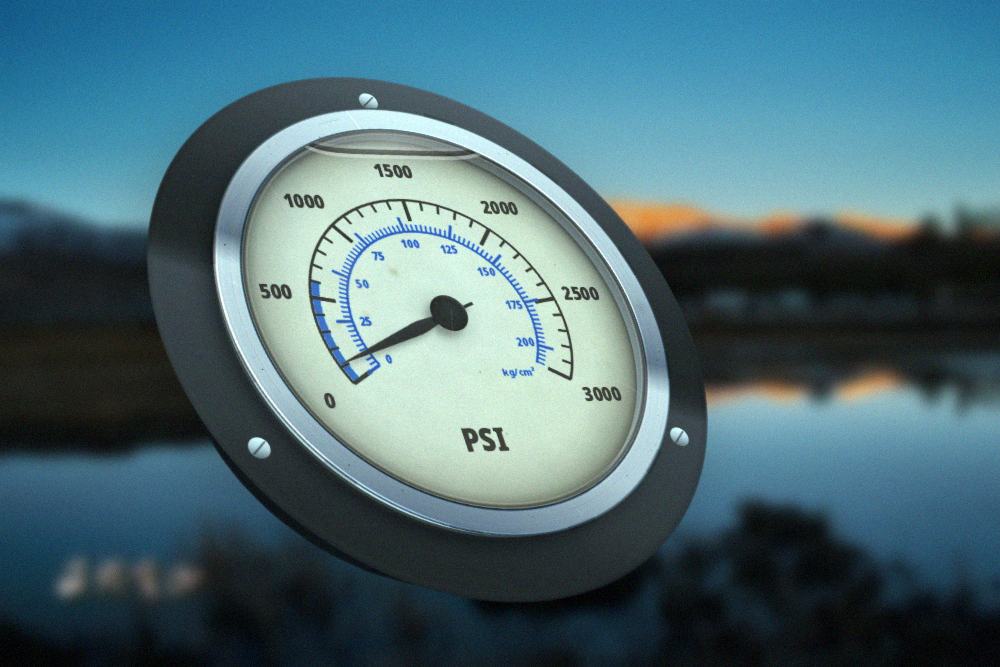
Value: 100,psi
